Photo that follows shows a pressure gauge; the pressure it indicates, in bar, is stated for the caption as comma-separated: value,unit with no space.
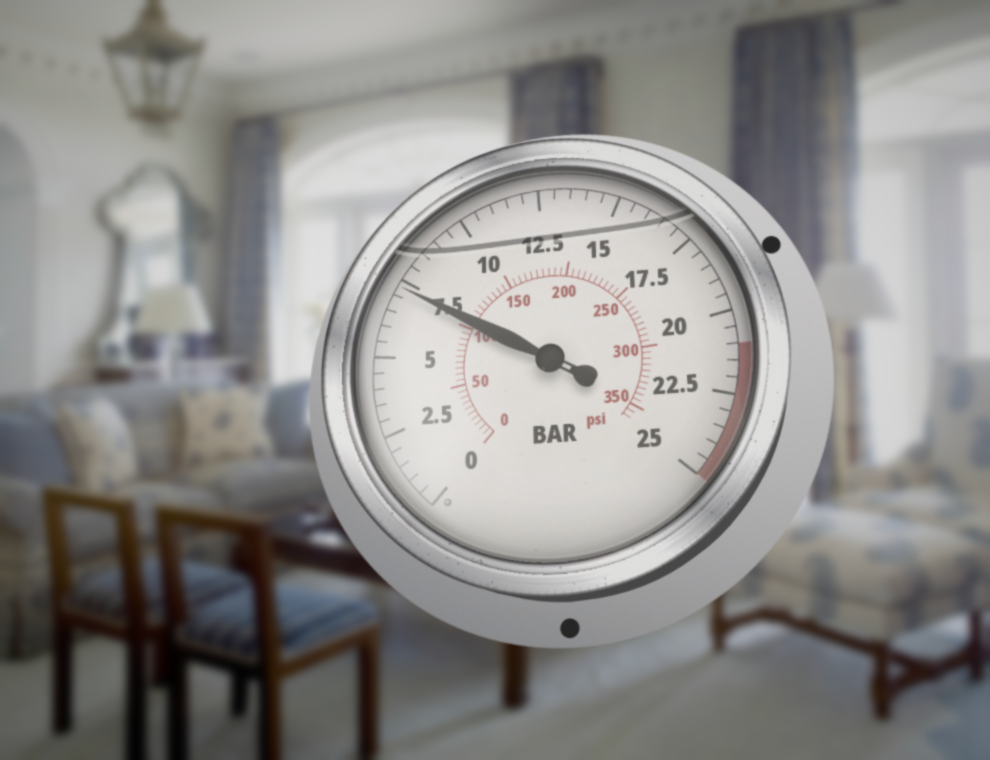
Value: 7.25,bar
